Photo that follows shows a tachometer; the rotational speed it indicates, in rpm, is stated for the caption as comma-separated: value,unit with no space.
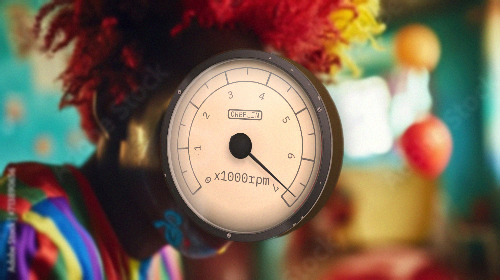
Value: 6750,rpm
